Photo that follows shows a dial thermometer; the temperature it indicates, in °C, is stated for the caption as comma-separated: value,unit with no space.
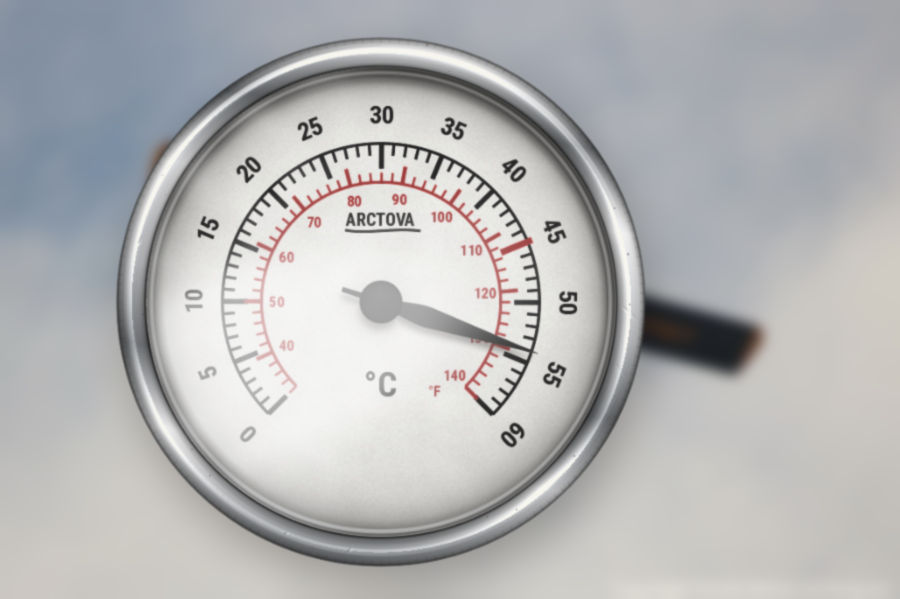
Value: 54,°C
